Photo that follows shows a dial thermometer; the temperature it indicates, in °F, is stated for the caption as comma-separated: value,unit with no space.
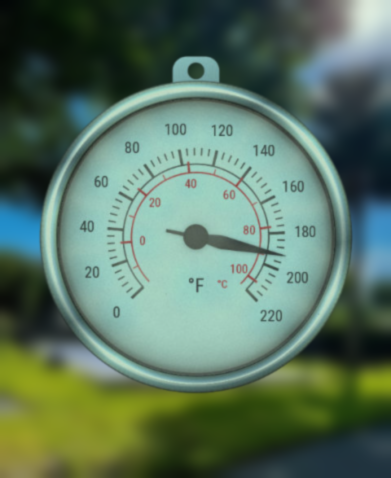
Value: 192,°F
